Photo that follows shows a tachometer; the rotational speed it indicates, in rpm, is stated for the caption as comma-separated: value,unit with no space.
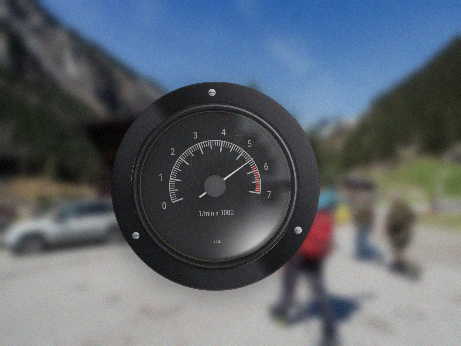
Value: 5500,rpm
